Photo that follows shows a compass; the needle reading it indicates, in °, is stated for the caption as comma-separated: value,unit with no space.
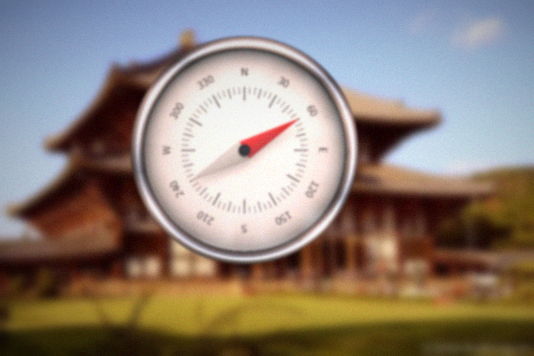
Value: 60,°
